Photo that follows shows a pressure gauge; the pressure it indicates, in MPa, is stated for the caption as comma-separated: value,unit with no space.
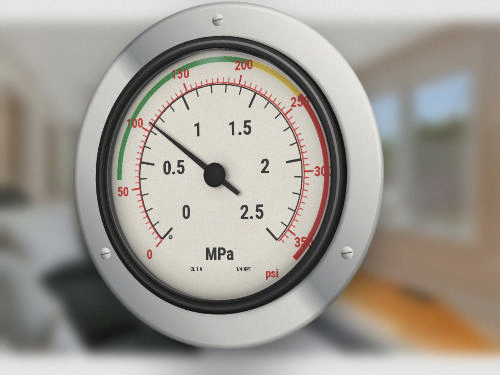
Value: 0.75,MPa
